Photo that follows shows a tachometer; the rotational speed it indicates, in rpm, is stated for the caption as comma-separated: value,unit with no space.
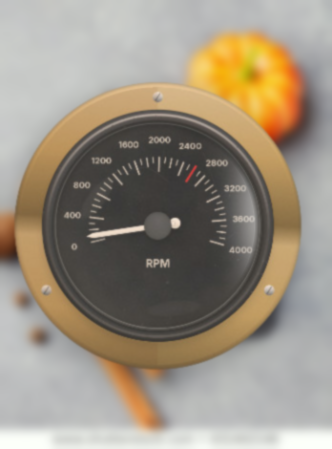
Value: 100,rpm
